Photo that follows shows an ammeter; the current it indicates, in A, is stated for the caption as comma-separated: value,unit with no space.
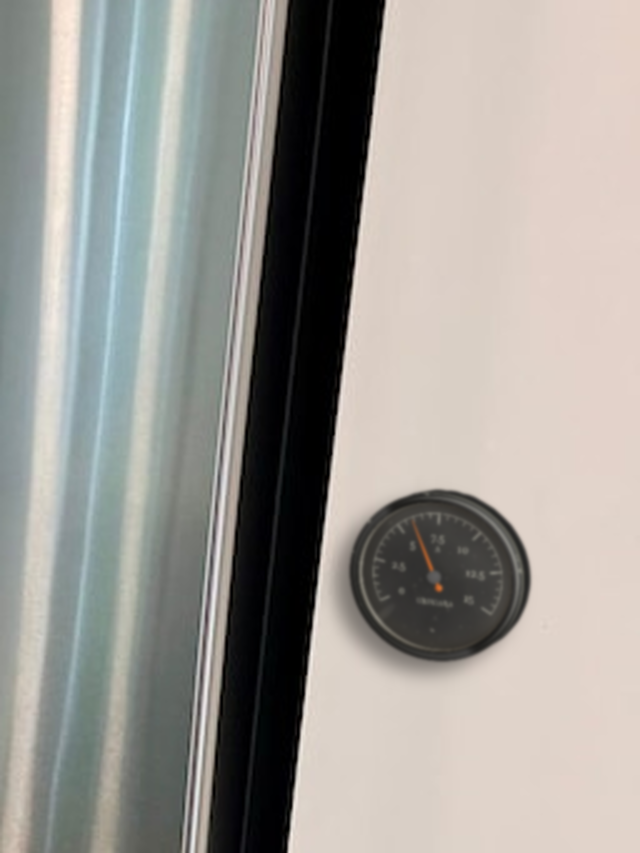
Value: 6,A
